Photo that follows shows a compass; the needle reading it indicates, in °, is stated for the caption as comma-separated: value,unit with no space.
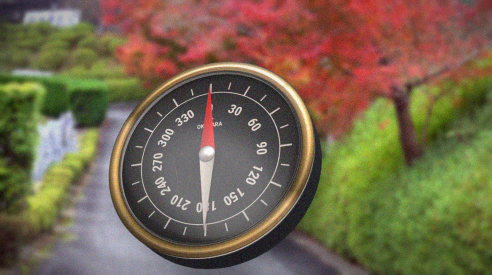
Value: 0,°
